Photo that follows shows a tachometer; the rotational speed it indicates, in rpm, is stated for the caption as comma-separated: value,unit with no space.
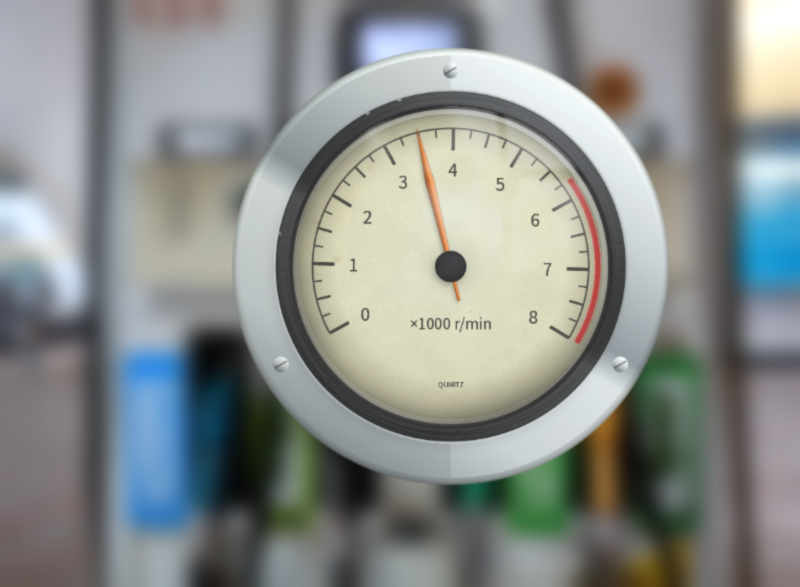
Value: 3500,rpm
